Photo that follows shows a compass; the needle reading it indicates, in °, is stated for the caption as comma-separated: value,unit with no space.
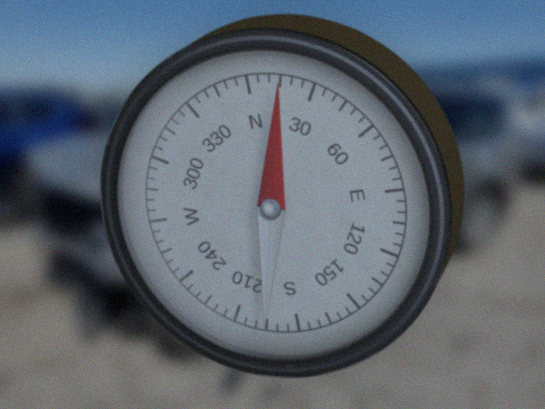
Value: 15,°
